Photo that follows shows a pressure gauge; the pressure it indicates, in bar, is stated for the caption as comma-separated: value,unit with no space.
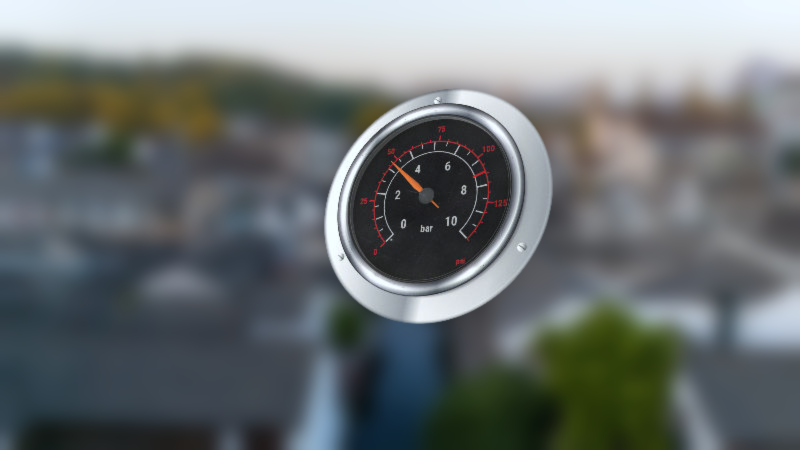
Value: 3.25,bar
